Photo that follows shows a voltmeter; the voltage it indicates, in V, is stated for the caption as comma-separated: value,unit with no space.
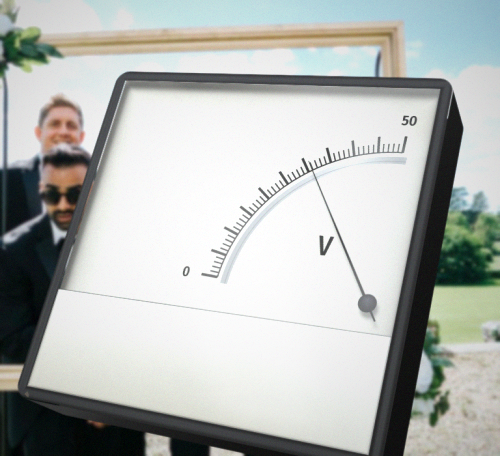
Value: 31,V
